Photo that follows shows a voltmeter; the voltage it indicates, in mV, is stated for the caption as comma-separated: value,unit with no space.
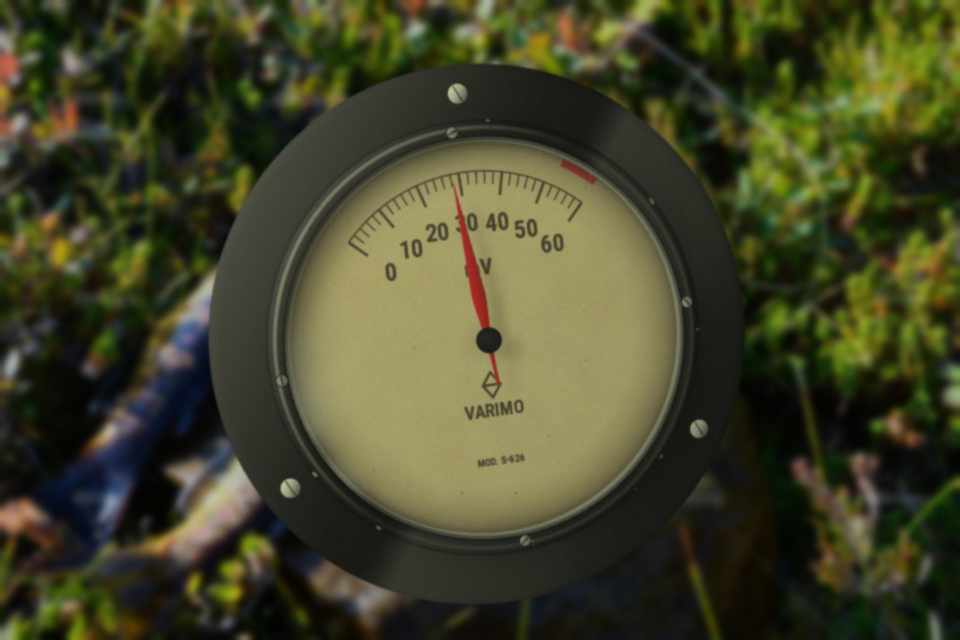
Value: 28,mV
